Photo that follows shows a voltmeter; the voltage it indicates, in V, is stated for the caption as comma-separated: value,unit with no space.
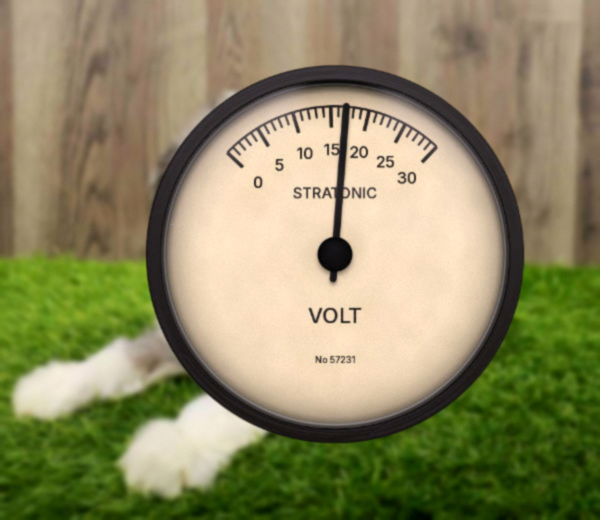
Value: 17,V
